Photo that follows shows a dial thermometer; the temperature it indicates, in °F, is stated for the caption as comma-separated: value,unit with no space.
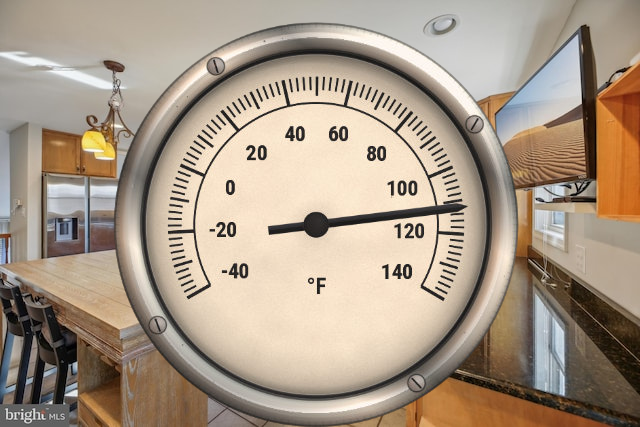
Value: 112,°F
